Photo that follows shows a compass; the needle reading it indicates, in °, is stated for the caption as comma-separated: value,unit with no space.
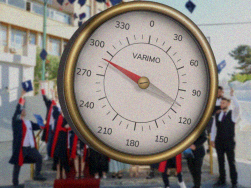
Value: 290,°
